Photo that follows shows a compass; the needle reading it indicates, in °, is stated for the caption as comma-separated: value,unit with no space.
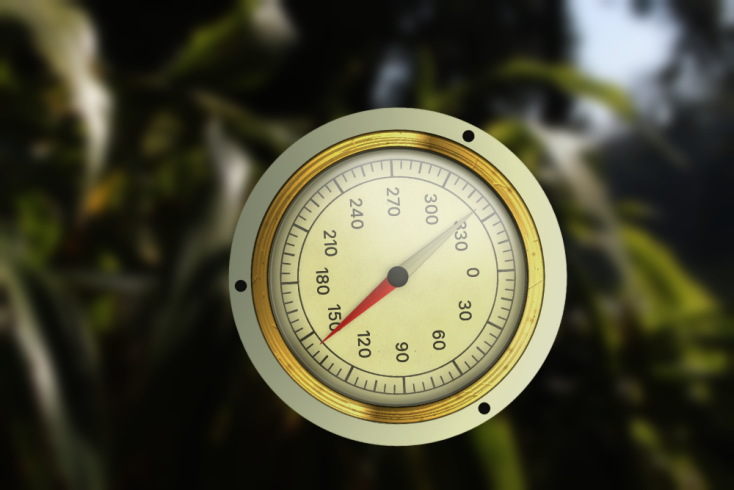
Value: 142.5,°
